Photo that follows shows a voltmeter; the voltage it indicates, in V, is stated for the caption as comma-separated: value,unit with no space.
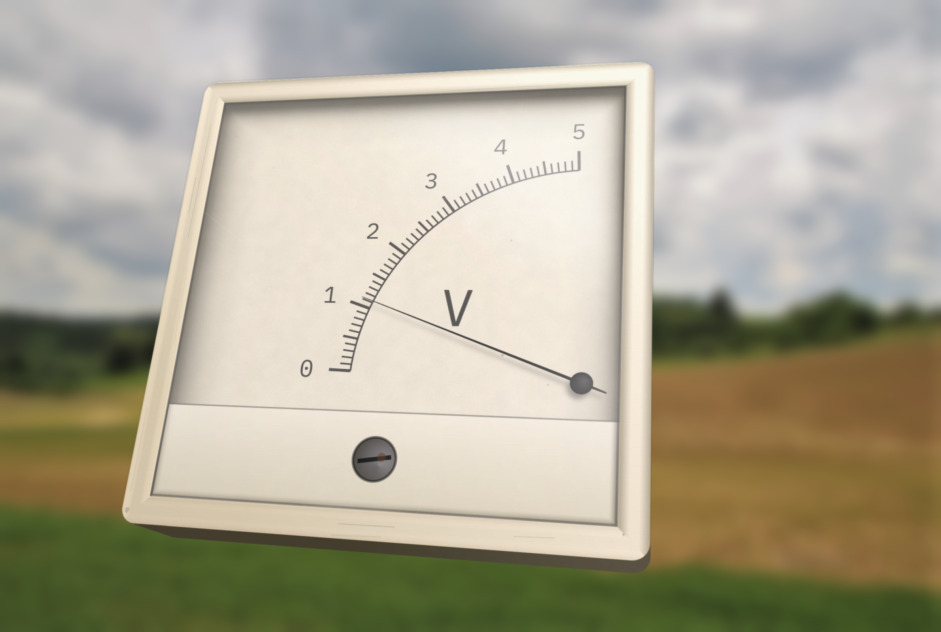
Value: 1.1,V
